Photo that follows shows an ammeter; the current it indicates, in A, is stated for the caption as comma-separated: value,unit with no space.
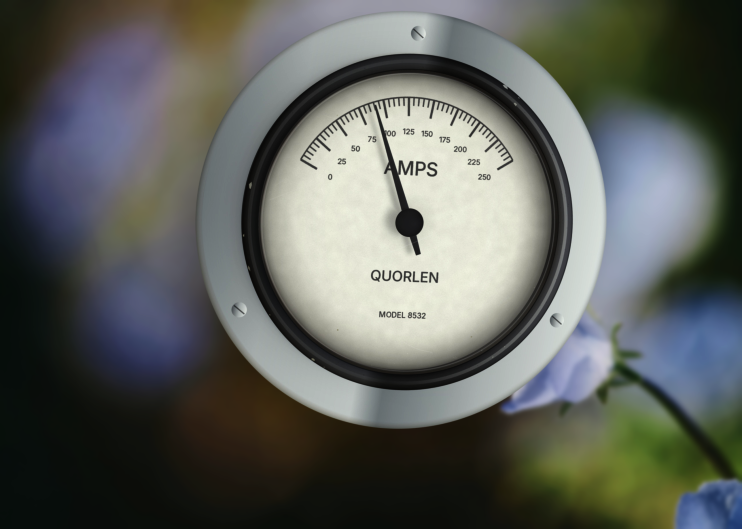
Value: 90,A
